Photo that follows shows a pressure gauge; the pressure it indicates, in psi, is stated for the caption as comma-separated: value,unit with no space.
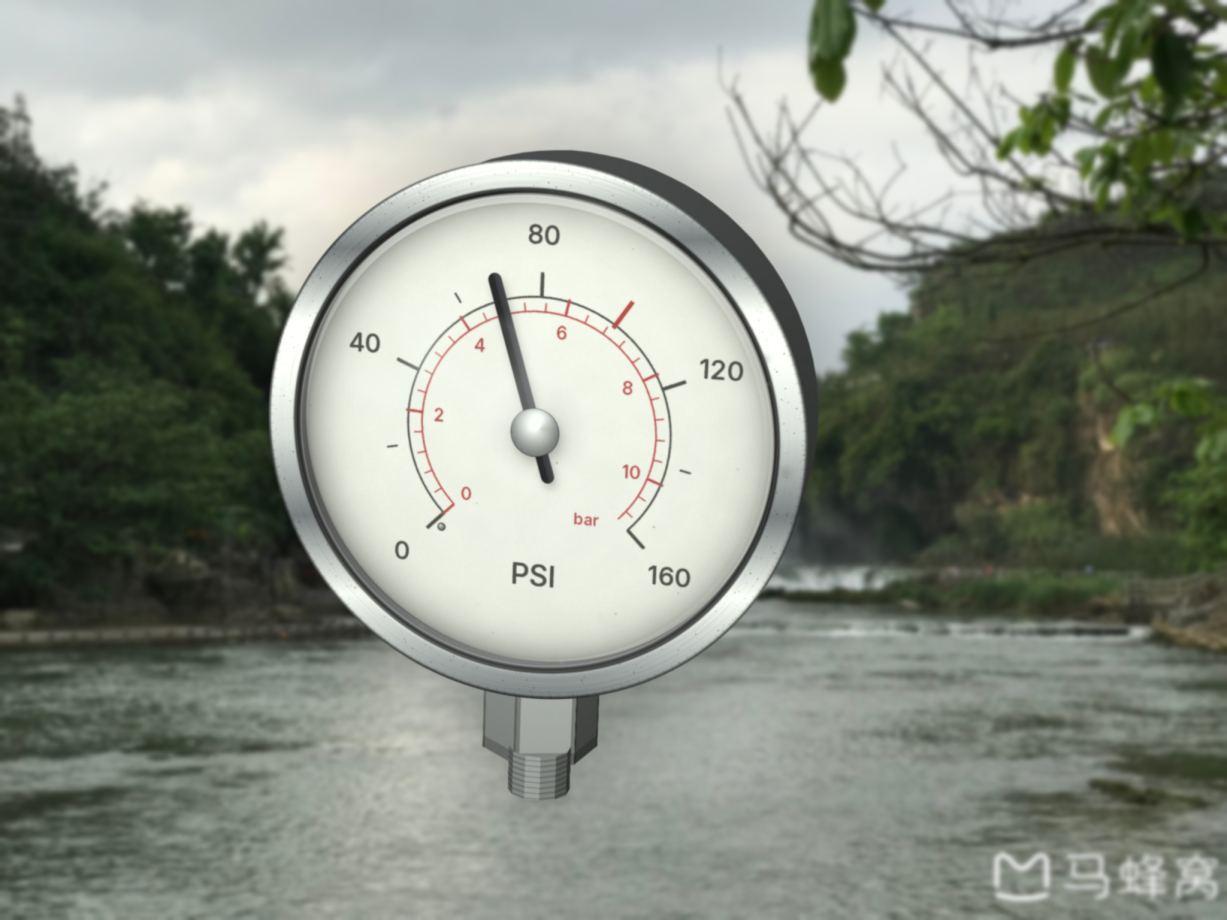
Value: 70,psi
